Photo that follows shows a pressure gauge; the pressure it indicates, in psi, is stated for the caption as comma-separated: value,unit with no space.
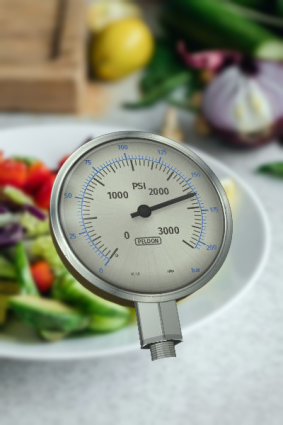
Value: 2350,psi
